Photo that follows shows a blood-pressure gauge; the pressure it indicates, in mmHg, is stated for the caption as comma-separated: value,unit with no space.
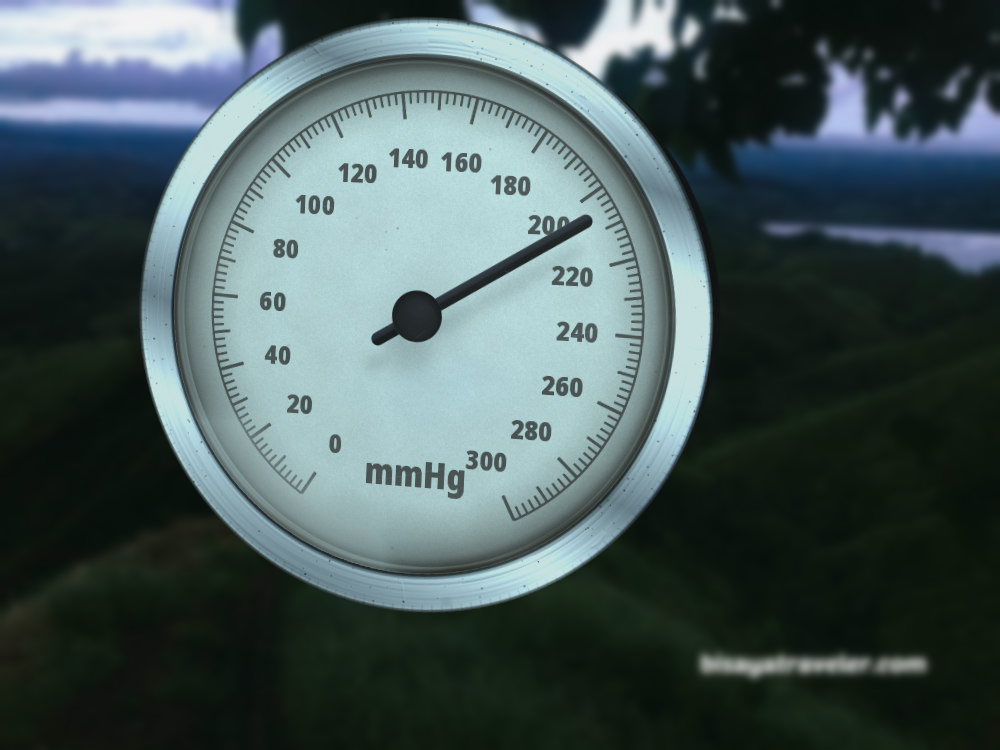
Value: 206,mmHg
